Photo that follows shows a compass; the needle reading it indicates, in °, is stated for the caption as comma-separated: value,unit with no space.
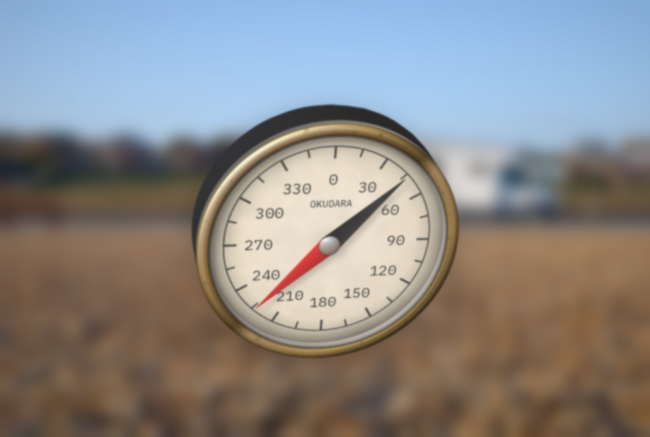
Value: 225,°
